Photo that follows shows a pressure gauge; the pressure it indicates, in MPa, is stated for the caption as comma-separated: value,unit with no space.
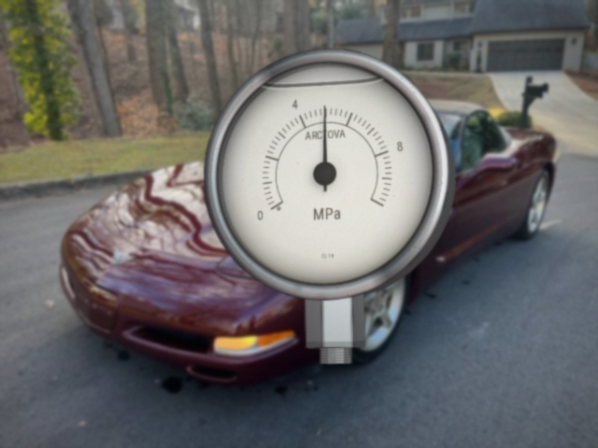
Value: 5,MPa
